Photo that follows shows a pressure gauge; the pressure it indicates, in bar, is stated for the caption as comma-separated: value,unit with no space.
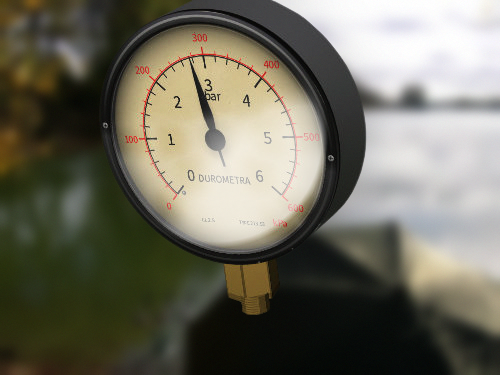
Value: 2.8,bar
